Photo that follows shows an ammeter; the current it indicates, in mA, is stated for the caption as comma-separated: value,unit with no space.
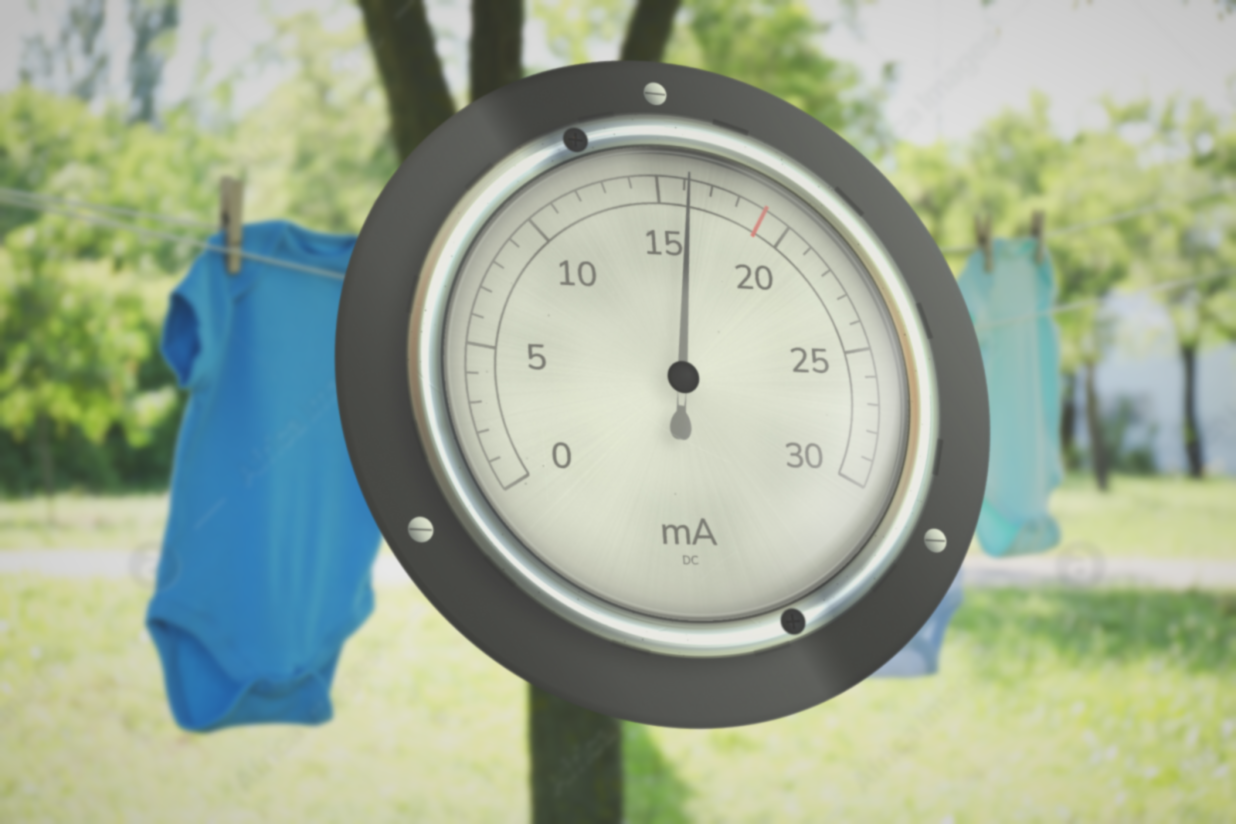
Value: 16,mA
